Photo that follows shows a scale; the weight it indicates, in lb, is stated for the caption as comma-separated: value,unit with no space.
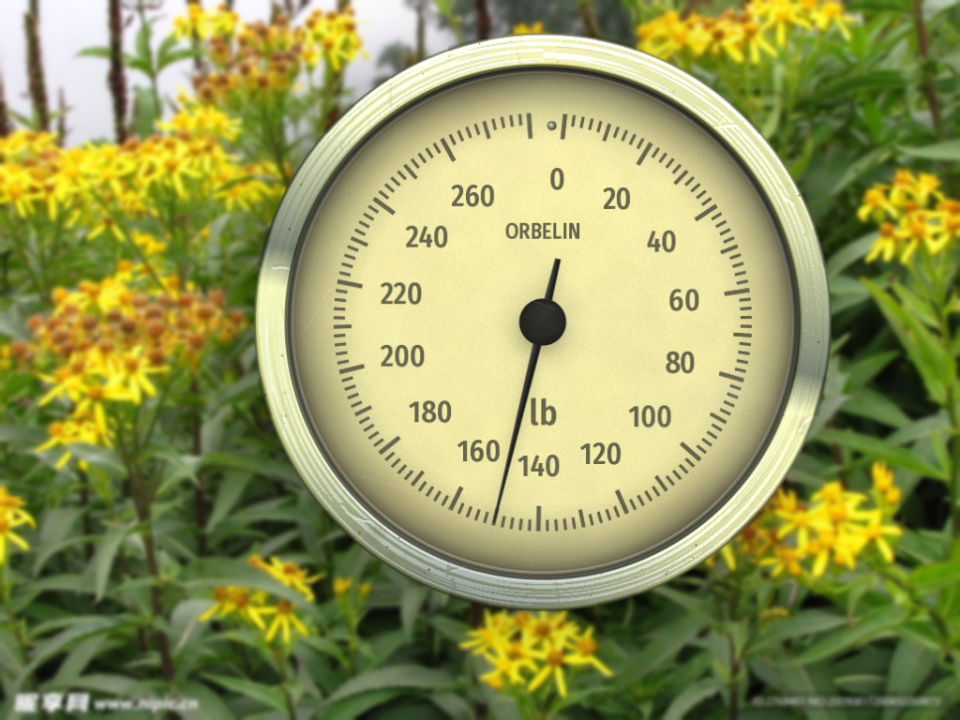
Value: 150,lb
